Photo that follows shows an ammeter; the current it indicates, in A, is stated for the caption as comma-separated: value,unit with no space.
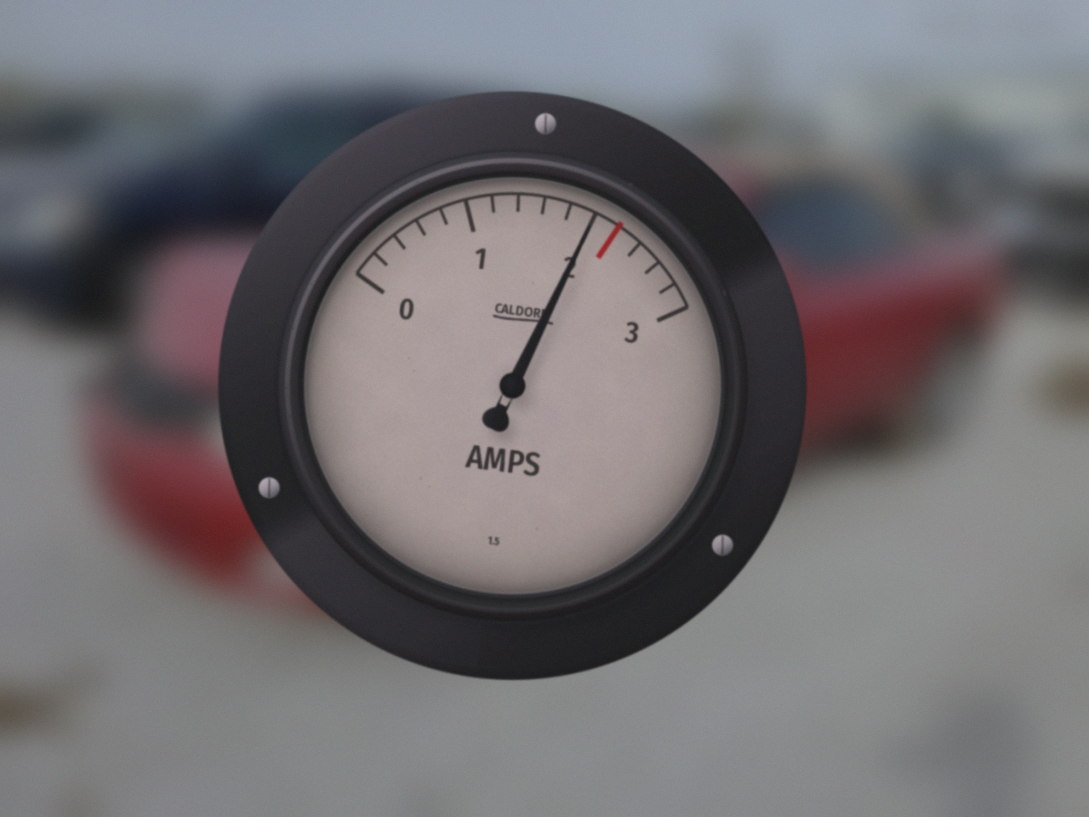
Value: 2,A
